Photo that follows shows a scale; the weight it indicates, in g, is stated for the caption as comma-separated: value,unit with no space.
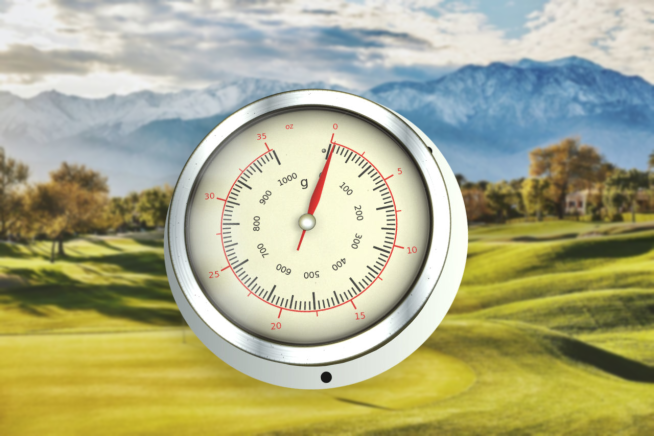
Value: 10,g
